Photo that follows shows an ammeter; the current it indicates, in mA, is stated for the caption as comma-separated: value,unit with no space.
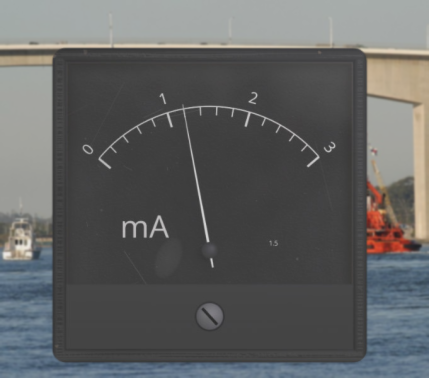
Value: 1.2,mA
